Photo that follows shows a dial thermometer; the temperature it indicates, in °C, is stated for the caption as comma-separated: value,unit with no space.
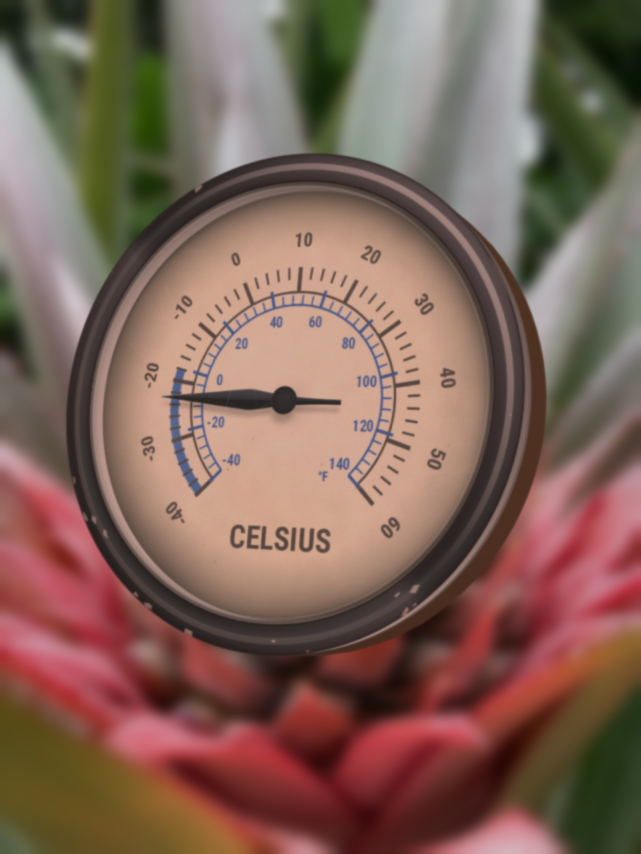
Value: -23,°C
